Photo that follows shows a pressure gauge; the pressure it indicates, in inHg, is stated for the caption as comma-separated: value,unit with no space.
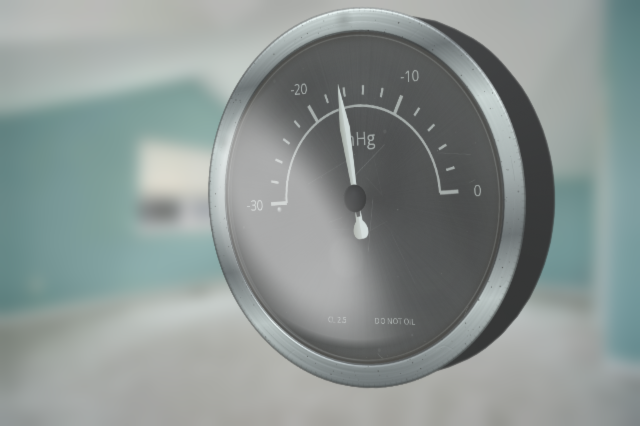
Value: -16,inHg
